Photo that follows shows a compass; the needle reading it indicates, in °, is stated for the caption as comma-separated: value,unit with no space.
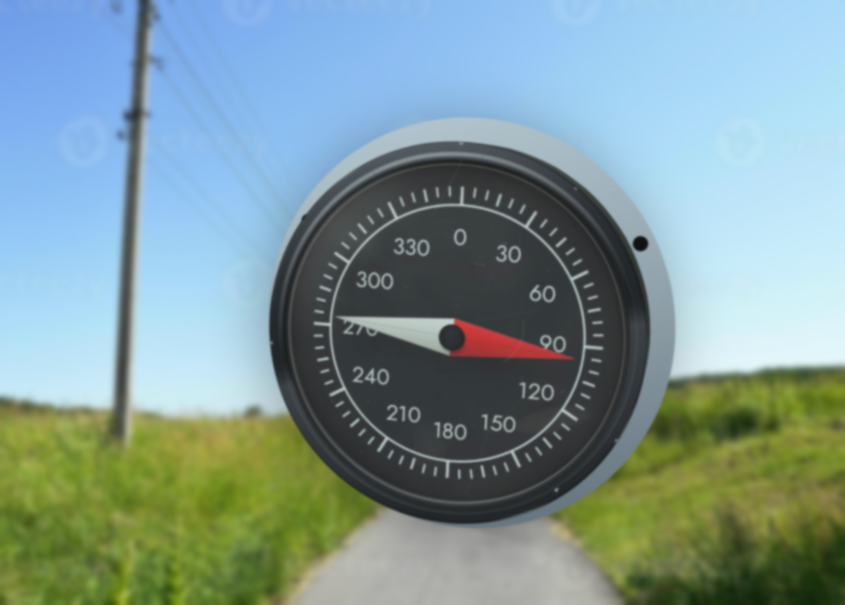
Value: 95,°
